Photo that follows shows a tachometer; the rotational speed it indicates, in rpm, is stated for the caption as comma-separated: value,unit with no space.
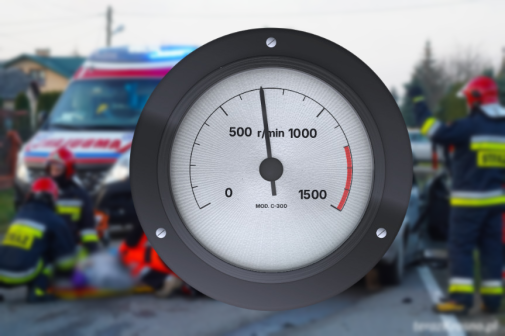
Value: 700,rpm
